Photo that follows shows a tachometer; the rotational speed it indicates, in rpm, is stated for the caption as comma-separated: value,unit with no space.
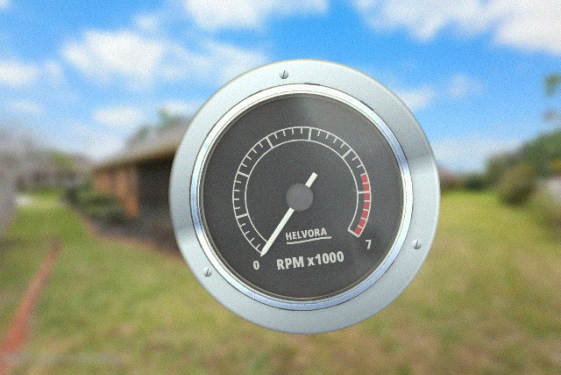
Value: 0,rpm
